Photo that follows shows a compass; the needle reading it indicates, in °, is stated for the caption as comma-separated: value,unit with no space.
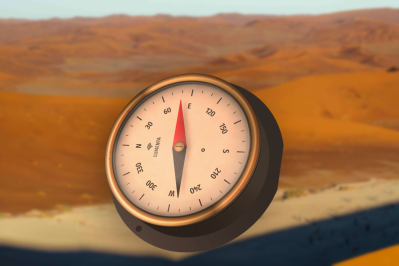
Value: 80,°
